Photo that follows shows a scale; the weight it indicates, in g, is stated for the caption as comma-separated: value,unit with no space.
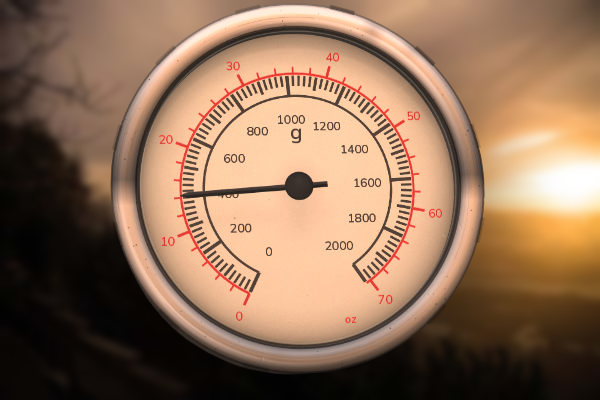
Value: 400,g
